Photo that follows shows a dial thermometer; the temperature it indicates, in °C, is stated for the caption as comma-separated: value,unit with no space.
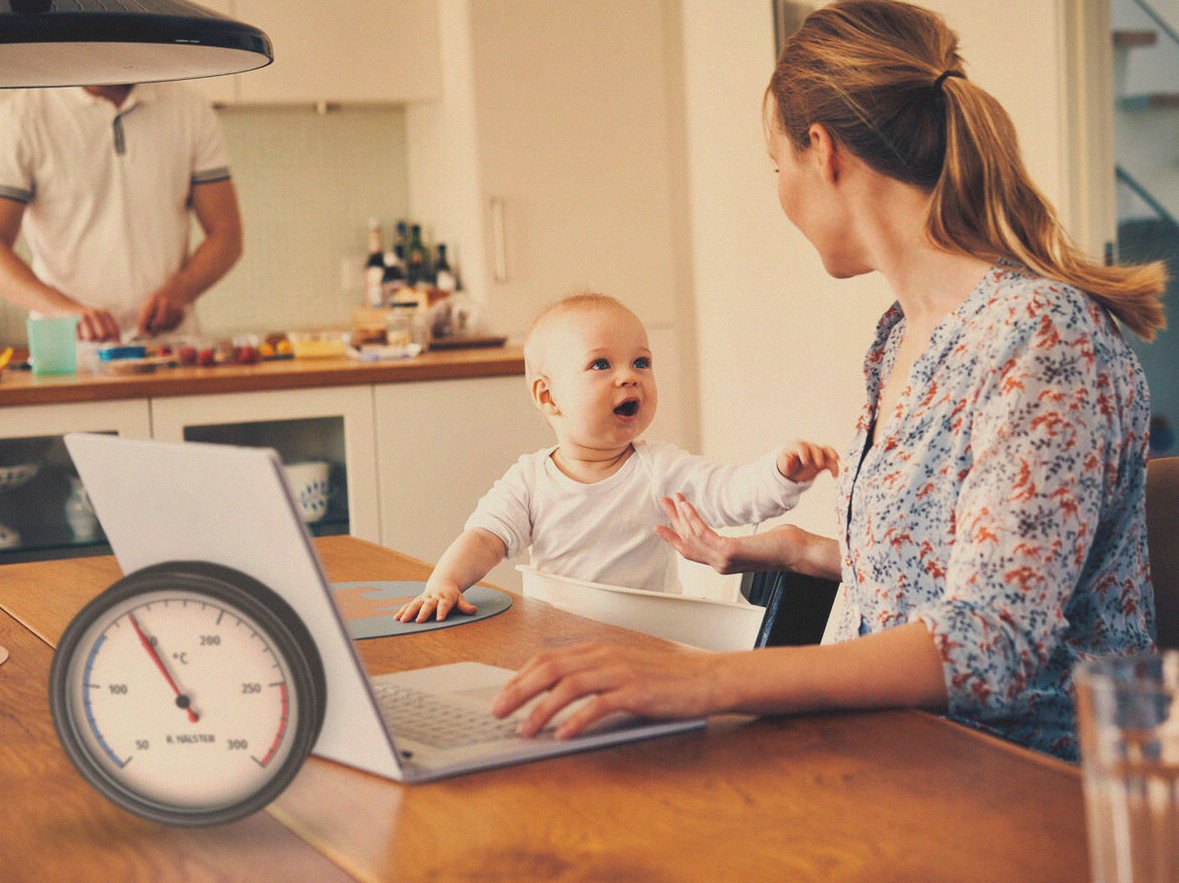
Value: 150,°C
